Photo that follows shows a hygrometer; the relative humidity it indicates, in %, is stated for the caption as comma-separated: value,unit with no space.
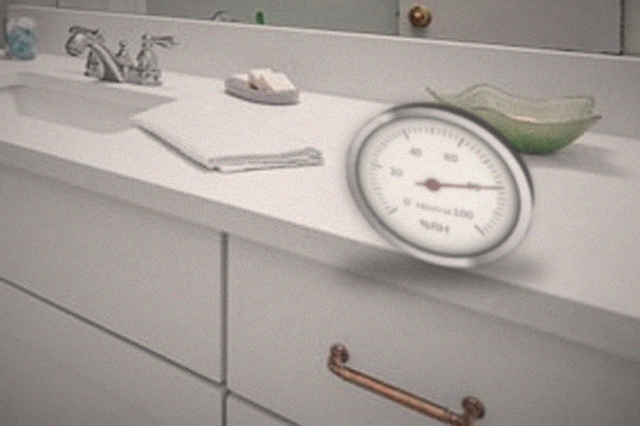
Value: 80,%
